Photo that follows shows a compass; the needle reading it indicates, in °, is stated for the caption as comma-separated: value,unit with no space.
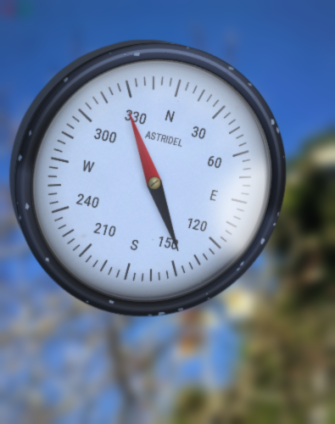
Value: 325,°
